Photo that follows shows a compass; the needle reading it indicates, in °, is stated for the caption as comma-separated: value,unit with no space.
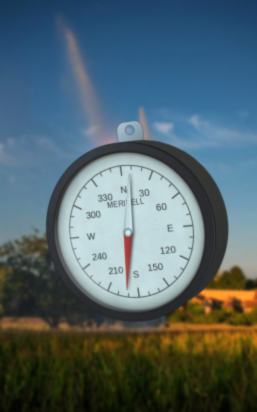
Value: 190,°
